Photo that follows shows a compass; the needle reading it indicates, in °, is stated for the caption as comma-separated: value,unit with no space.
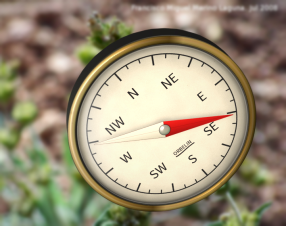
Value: 120,°
